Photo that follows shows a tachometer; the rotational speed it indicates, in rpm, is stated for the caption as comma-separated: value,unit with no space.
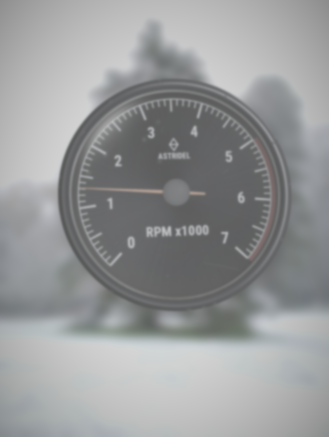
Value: 1300,rpm
